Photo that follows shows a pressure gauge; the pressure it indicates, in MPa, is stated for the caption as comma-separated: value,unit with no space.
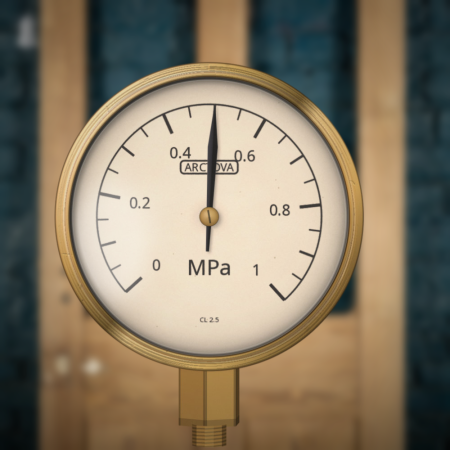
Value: 0.5,MPa
